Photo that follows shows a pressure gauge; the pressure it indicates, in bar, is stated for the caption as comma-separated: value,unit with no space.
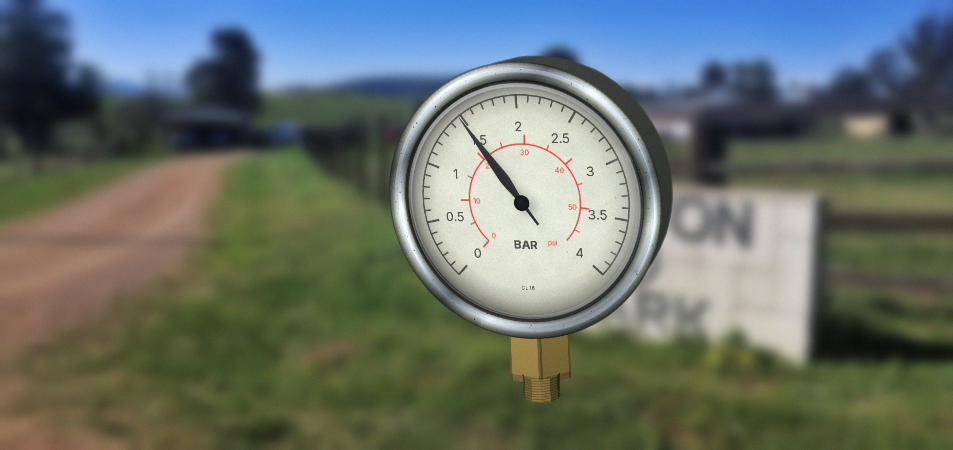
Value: 1.5,bar
